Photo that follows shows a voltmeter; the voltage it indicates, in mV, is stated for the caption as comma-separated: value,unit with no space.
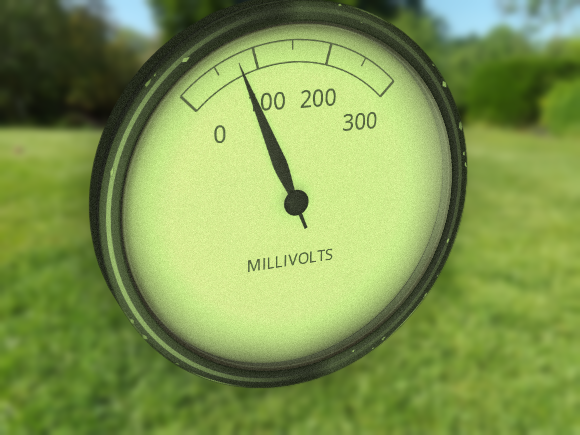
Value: 75,mV
